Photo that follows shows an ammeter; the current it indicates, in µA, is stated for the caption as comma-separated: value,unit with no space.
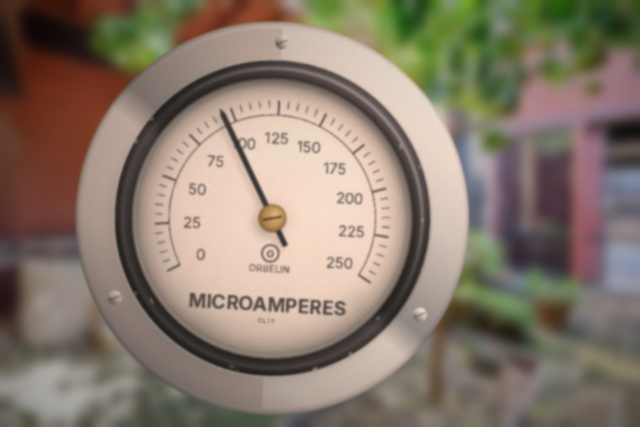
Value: 95,µA
